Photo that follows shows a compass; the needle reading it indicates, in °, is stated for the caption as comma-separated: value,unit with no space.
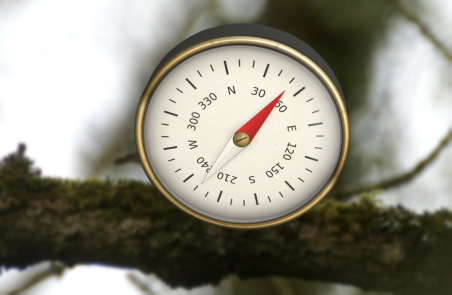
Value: 50,°
